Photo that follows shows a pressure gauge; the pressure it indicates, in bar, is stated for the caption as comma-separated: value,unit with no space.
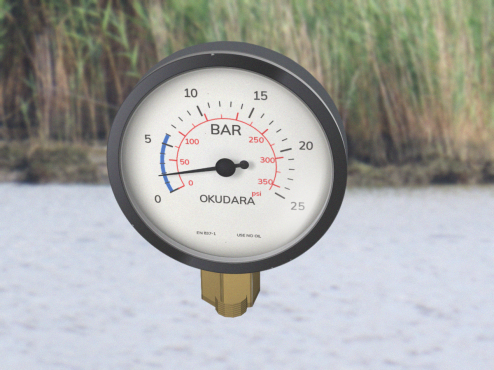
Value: 2,bar
